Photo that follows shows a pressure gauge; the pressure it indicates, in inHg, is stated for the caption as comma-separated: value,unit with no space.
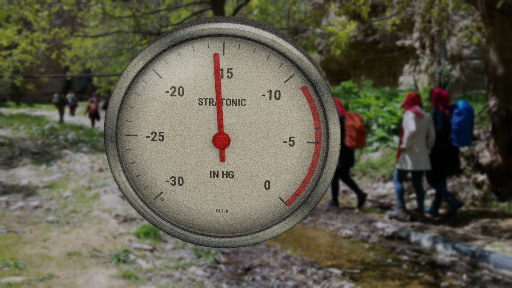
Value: -15.5,inHg
